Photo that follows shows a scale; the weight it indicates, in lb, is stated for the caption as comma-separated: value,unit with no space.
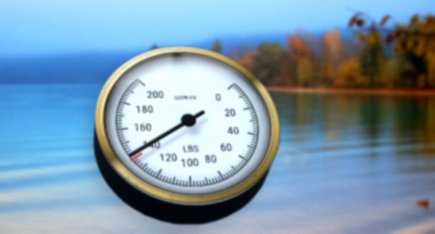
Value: 140,lb
